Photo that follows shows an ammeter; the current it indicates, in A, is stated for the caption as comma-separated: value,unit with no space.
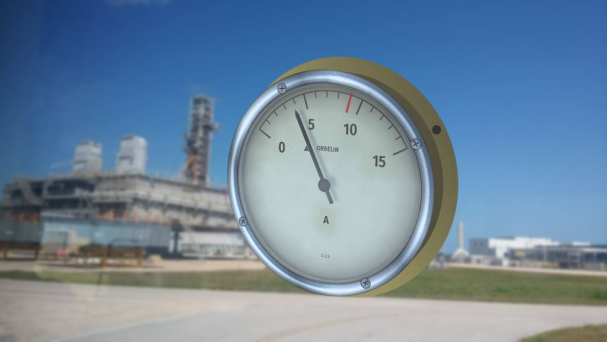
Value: 4,A
